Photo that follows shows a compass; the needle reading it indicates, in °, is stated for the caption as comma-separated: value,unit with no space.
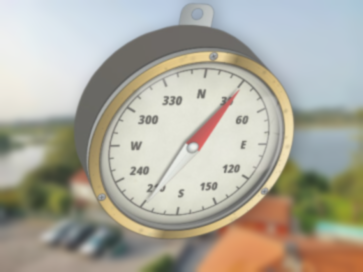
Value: 30,°
